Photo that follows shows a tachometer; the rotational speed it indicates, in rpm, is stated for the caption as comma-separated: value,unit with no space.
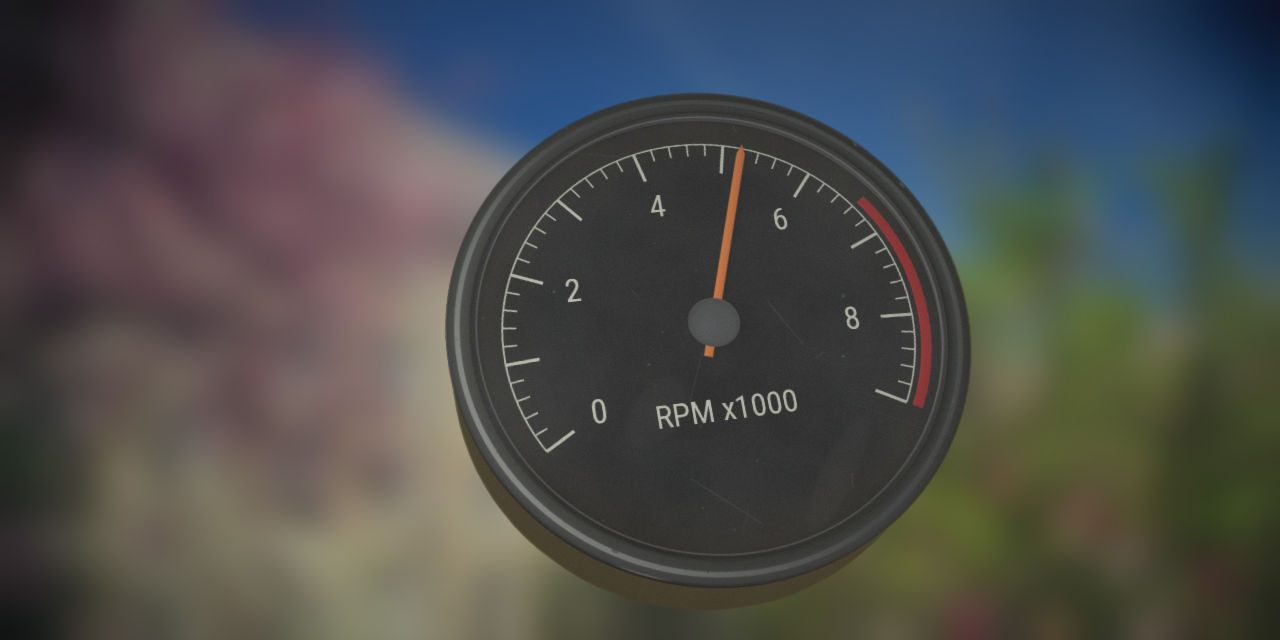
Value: 5200,rpm
